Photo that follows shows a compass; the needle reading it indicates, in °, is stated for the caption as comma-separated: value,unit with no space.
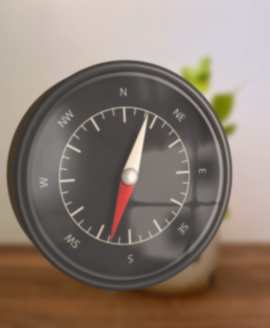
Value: 200,°
